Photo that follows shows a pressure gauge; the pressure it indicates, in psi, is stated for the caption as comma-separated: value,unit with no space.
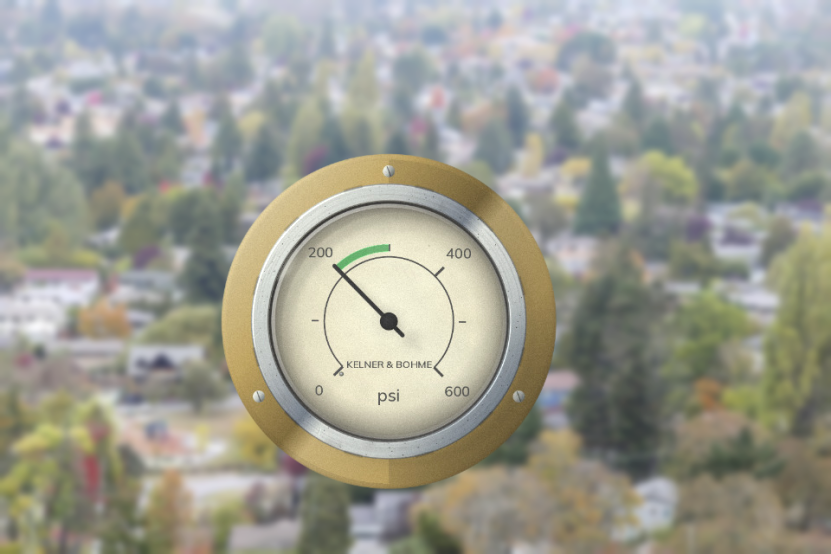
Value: 200,psi
